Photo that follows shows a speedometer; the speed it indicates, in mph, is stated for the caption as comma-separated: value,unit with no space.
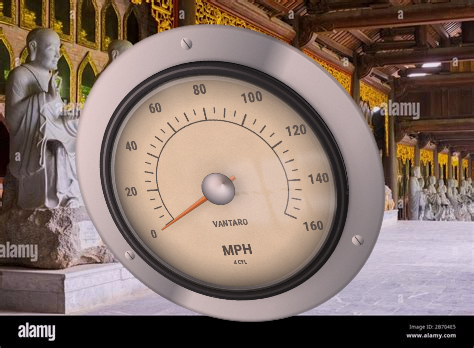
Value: 0,mph
